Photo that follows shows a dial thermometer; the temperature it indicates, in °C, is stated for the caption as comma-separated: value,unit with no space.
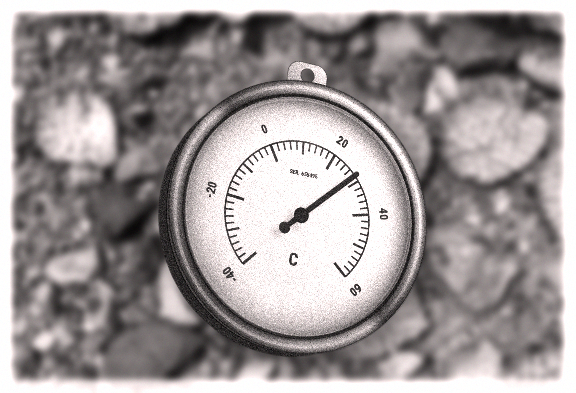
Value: 28,°C
